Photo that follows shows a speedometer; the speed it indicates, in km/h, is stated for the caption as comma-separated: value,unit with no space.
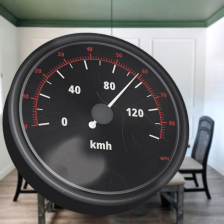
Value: 95,km/h
